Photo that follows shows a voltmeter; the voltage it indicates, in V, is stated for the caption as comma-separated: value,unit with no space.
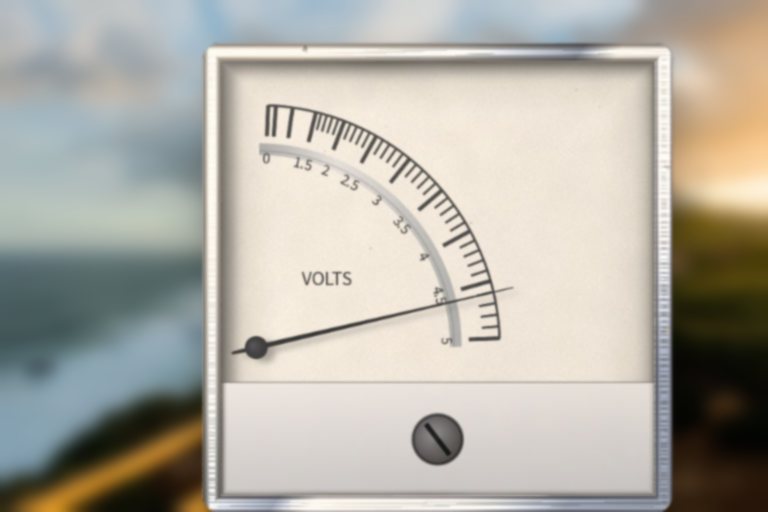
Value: 4.6,V
